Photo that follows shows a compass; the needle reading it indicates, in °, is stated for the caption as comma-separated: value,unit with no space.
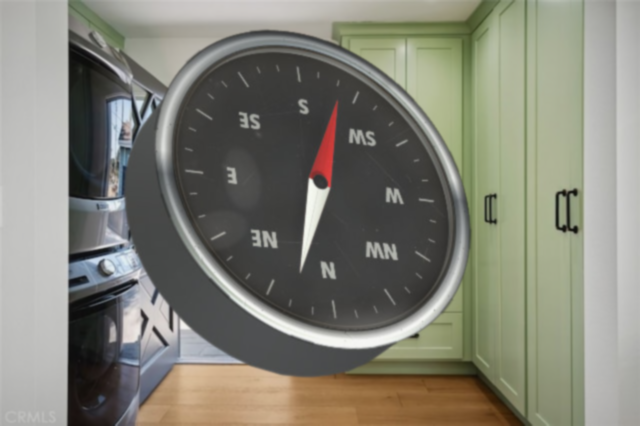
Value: 200,°
